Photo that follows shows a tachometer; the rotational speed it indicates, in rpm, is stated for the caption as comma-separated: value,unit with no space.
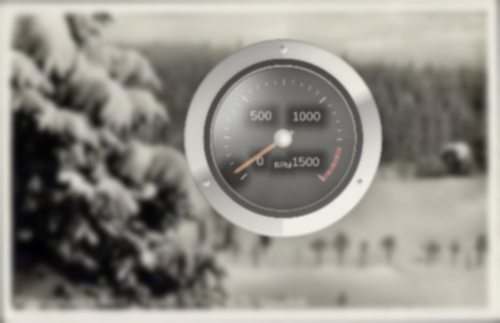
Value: 50,rpm
